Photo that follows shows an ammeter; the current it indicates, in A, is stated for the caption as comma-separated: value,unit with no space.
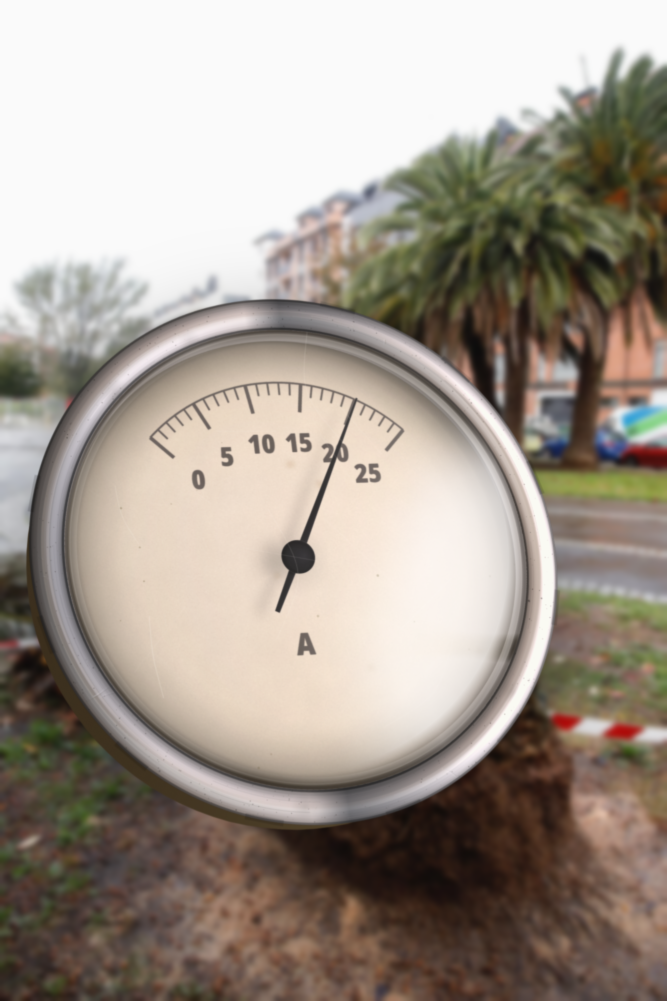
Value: 20,A
